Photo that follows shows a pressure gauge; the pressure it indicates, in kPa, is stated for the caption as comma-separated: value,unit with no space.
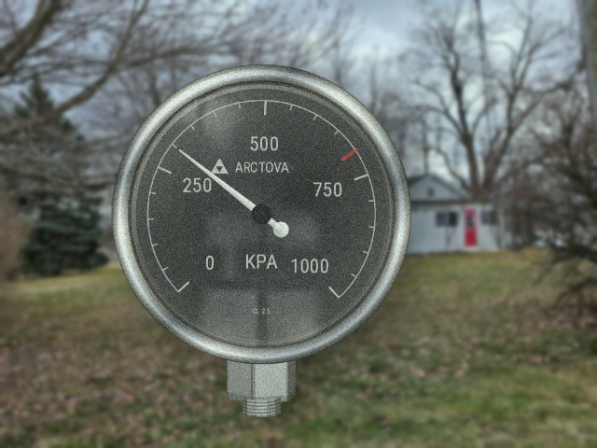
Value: 300,kPa
